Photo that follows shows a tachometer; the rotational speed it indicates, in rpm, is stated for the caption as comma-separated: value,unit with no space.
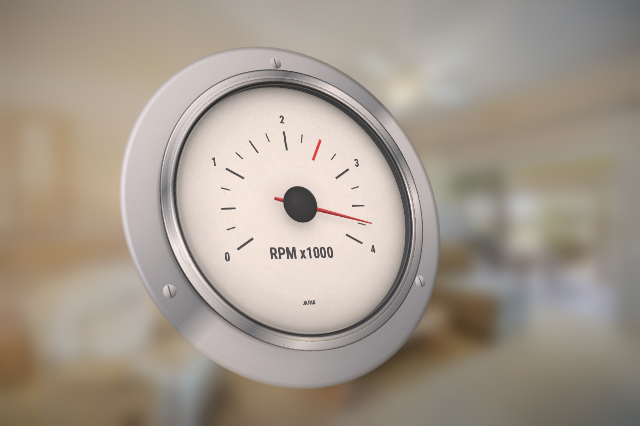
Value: 3750,rpm
